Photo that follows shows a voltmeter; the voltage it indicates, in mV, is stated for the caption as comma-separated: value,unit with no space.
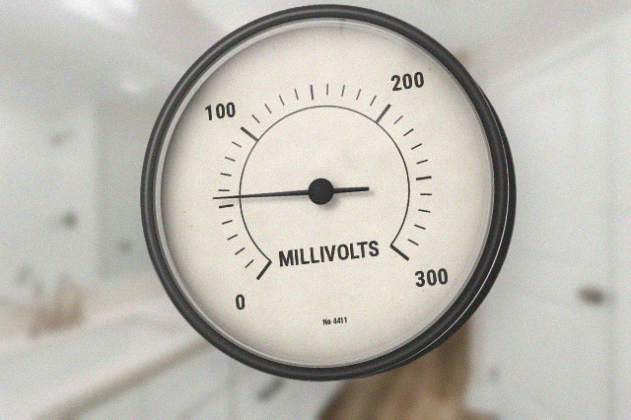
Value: 55,mV
